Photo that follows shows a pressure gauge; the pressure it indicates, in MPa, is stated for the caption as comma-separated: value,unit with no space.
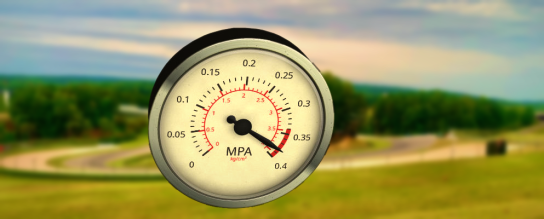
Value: 0.38,MPa
